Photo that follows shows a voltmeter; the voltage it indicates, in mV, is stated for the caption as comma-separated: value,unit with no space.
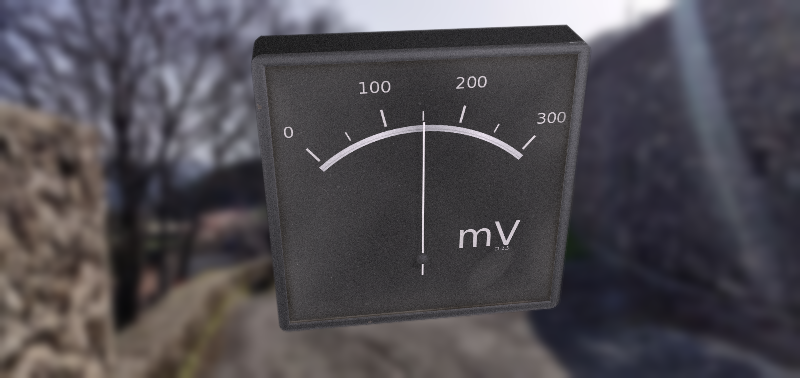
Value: 150,mV
